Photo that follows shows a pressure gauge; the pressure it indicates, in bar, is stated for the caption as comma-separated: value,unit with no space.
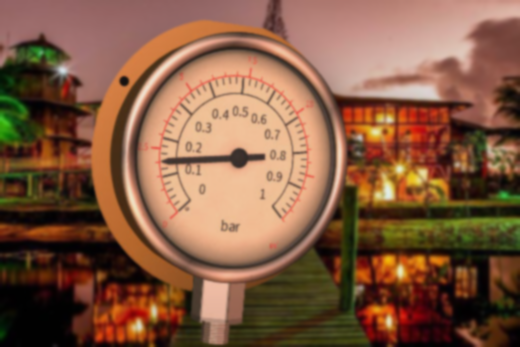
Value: 0.14,bar
